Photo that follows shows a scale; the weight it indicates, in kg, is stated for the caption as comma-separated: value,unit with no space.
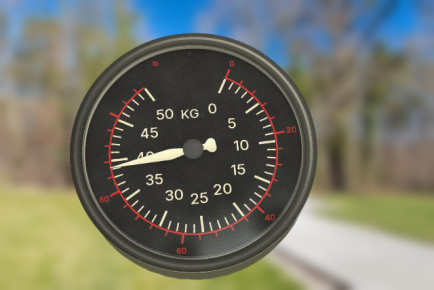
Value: 39,kg
